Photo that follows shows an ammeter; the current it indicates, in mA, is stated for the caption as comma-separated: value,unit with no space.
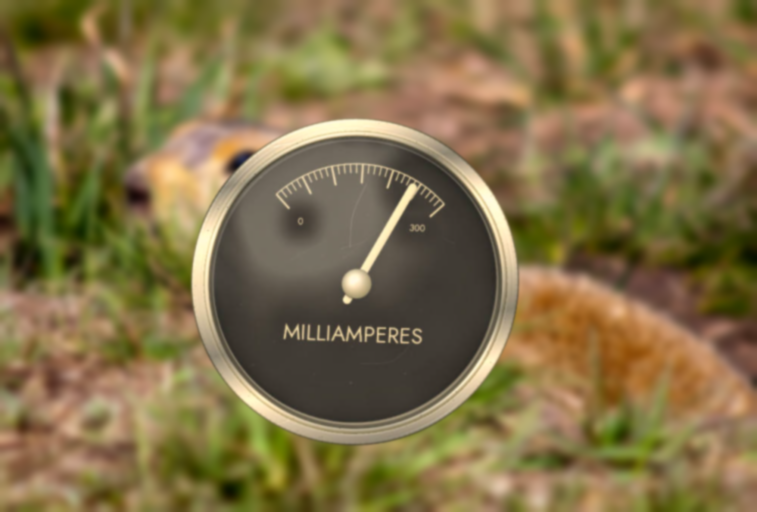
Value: 240,mA
